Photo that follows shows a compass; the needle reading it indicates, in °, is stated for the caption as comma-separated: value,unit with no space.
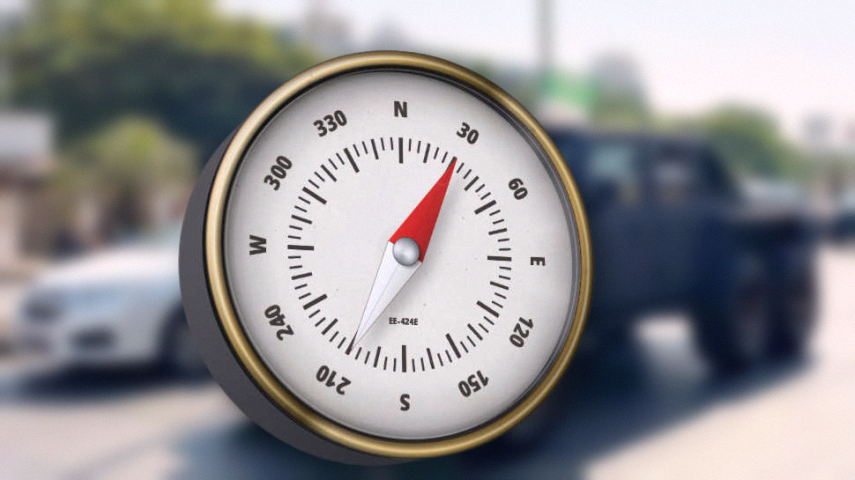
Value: 30,°
